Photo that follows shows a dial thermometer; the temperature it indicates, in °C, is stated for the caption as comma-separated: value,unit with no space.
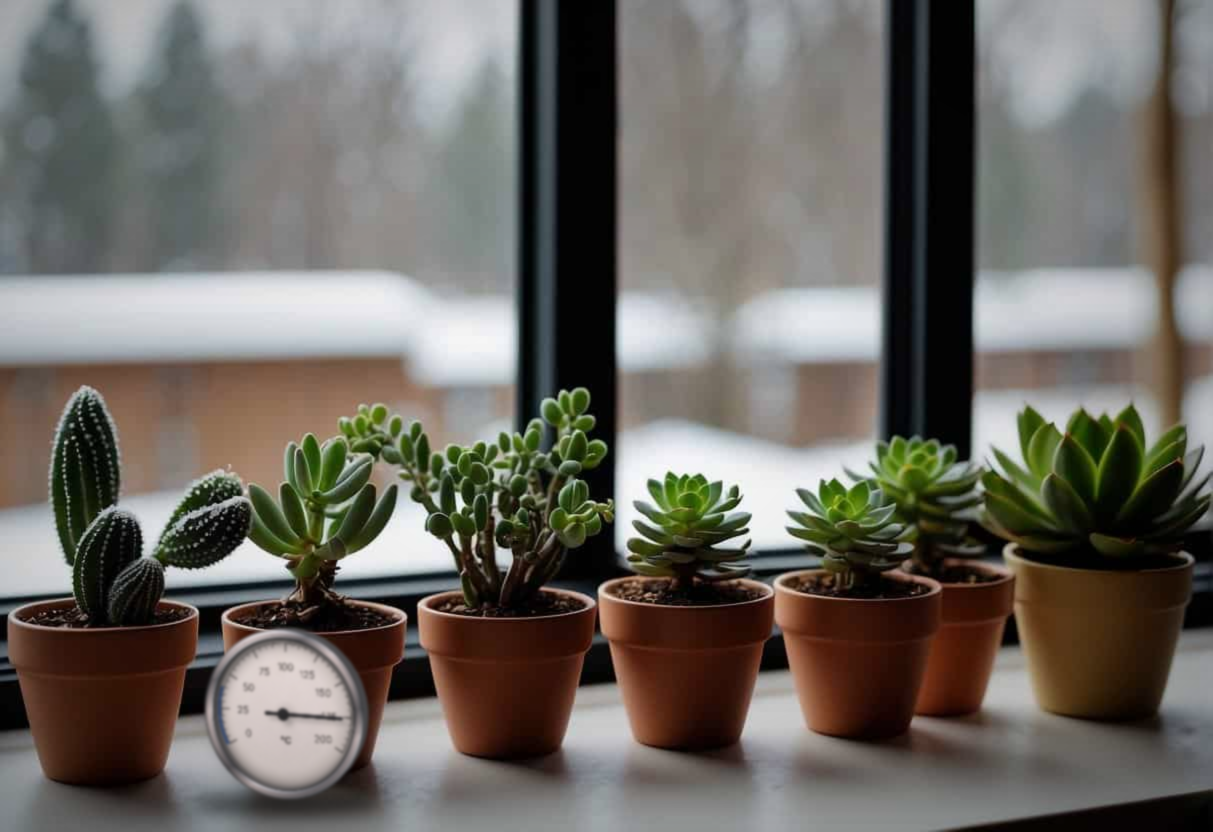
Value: 175,°C
